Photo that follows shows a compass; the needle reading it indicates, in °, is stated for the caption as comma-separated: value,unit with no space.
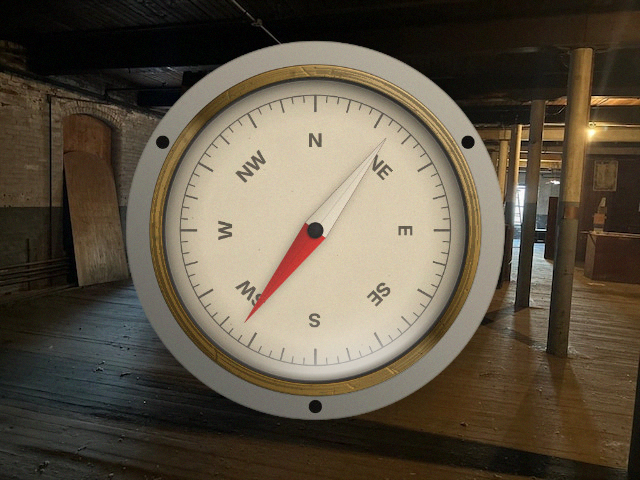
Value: 217.5,°
